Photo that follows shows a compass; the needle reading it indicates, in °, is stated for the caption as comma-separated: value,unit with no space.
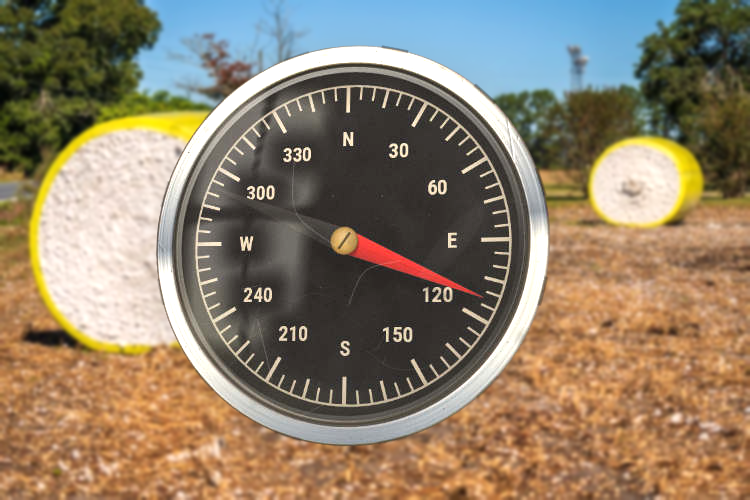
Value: 112.5,°
